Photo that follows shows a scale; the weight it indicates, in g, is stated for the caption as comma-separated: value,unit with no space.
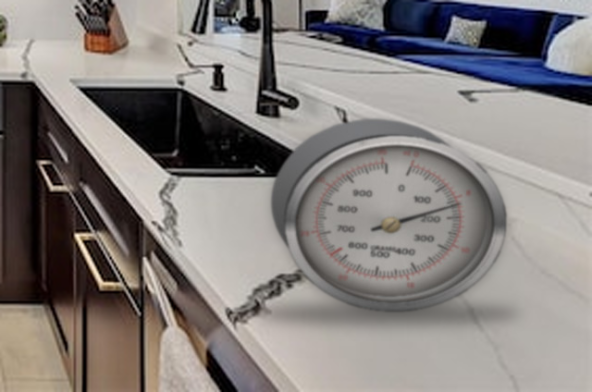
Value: 150,g
